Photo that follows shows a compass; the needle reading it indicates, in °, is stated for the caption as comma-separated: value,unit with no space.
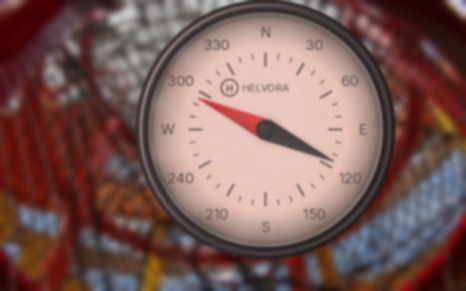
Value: 295,°
